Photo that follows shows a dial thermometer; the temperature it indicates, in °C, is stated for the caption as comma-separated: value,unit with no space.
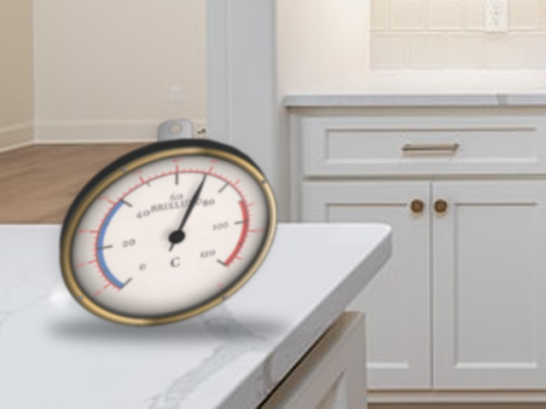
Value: 70,°C
